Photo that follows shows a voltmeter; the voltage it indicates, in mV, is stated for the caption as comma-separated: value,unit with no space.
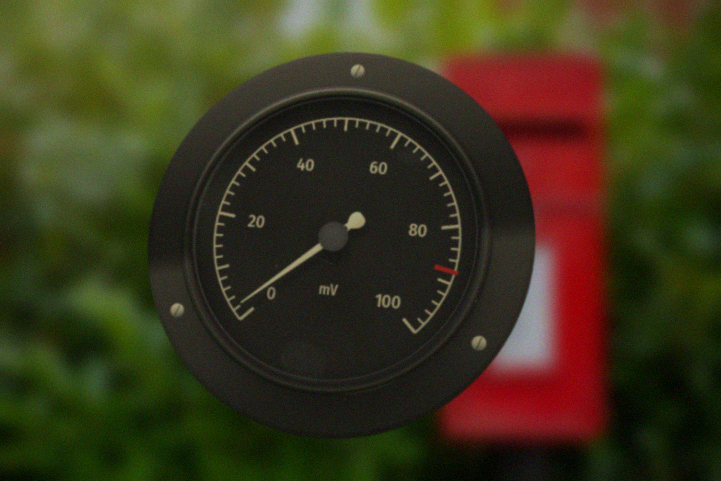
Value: 2,mV
